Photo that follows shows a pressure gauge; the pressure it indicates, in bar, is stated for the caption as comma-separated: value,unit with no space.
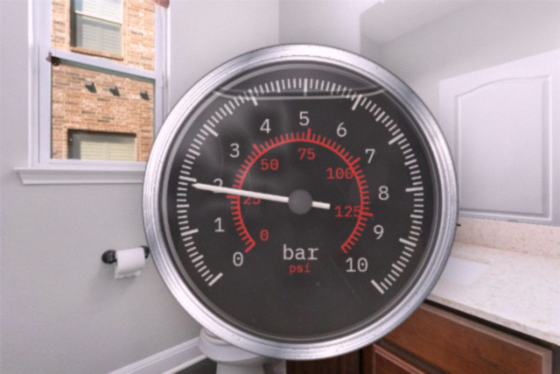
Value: 1.9,bar
